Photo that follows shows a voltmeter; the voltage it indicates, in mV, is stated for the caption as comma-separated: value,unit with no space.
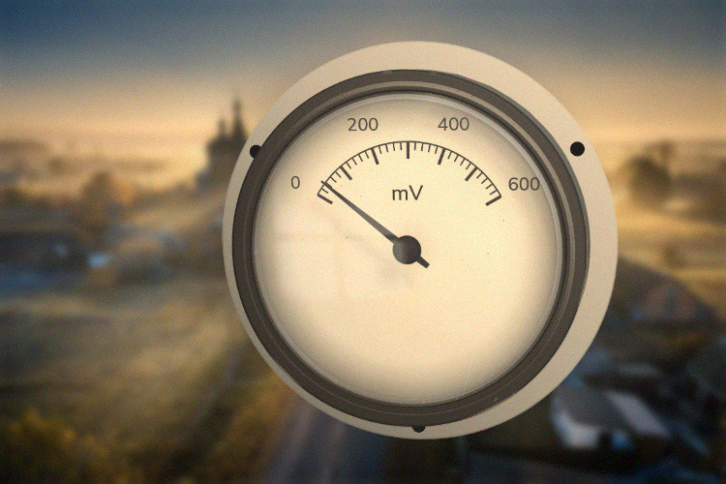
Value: 40,mV
